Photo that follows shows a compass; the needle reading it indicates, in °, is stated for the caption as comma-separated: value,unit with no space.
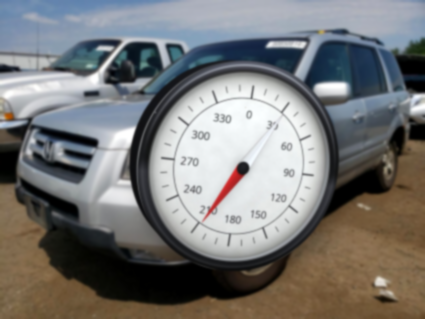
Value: 210,°
